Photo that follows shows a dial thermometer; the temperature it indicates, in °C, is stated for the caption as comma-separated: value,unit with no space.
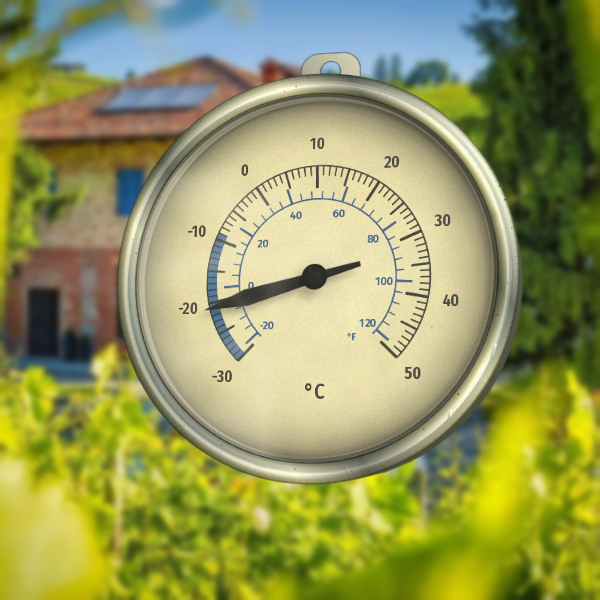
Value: -21,°C
